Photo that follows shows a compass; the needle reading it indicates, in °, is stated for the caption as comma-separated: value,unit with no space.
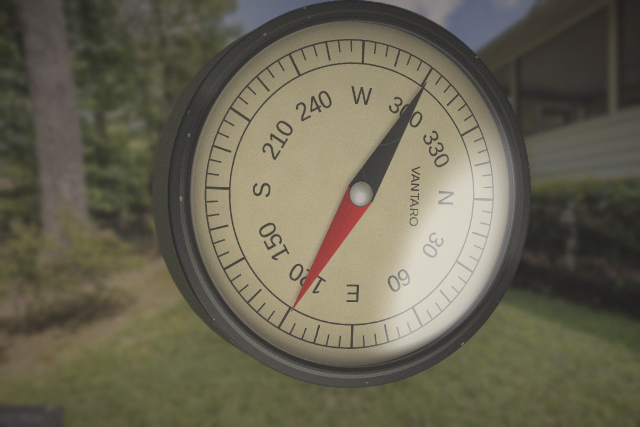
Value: 120,°
